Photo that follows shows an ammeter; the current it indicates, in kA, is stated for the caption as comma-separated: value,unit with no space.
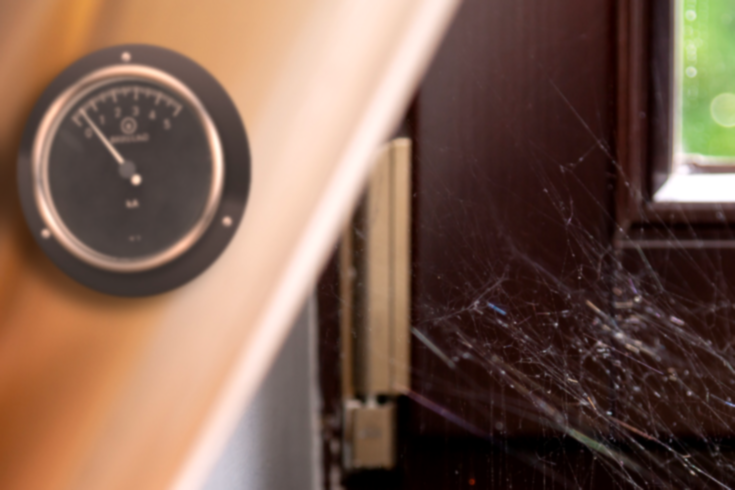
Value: 0.5,kA
